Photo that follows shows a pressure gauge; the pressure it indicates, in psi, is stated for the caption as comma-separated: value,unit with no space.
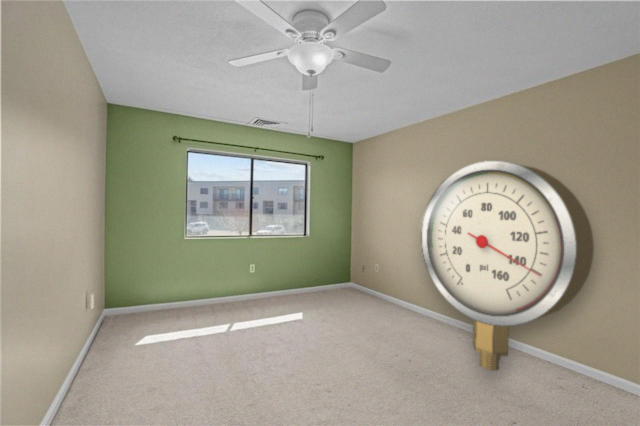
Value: 140,psi
